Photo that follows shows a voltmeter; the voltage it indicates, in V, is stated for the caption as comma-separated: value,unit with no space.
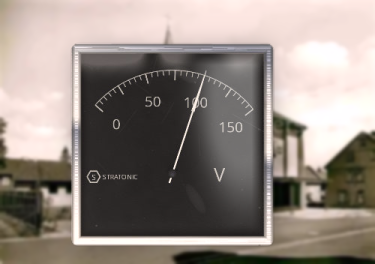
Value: 100,V
